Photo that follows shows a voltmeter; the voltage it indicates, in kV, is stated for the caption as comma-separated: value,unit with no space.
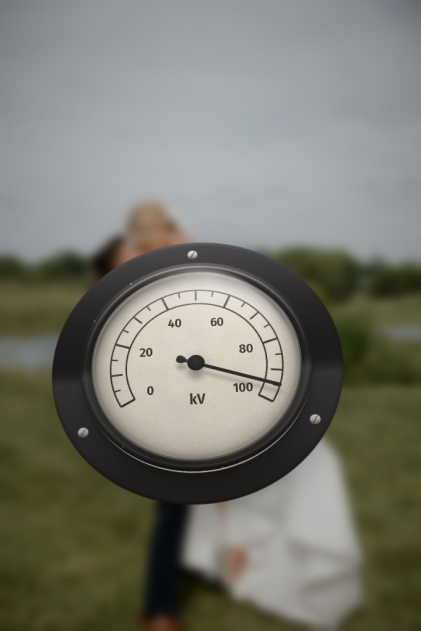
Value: 95,kV
